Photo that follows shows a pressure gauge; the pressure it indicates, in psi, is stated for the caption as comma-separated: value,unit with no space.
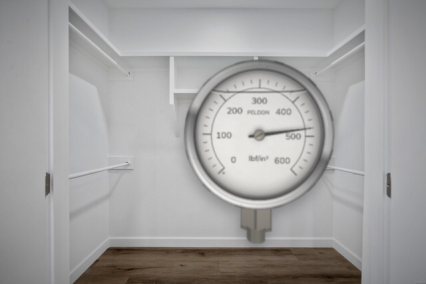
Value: 480,psi
